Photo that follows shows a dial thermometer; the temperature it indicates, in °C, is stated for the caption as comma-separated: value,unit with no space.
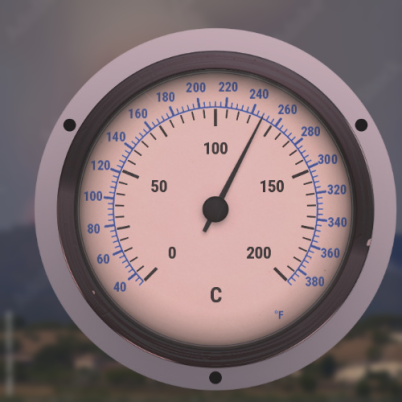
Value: 120,°C
